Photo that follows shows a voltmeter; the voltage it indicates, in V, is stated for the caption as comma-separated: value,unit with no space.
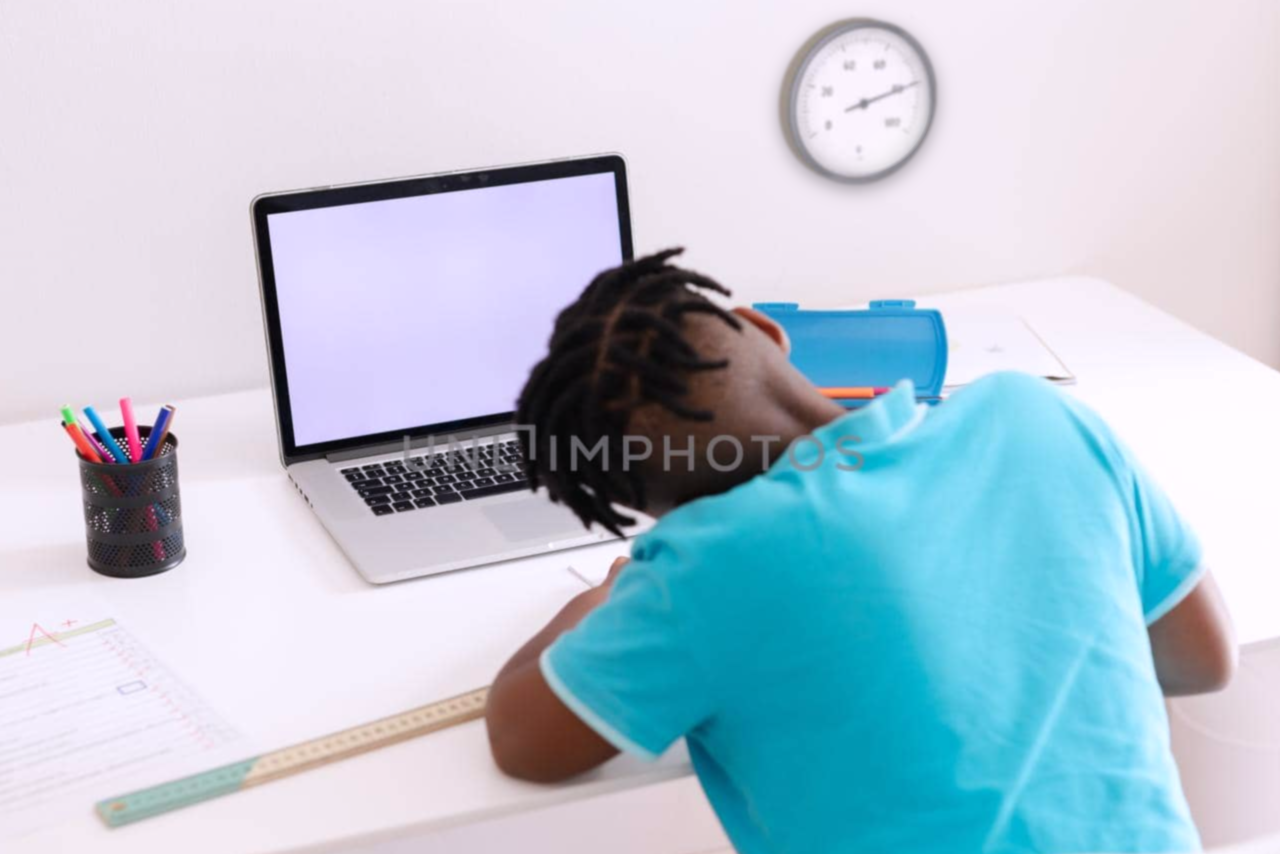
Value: 80,V
